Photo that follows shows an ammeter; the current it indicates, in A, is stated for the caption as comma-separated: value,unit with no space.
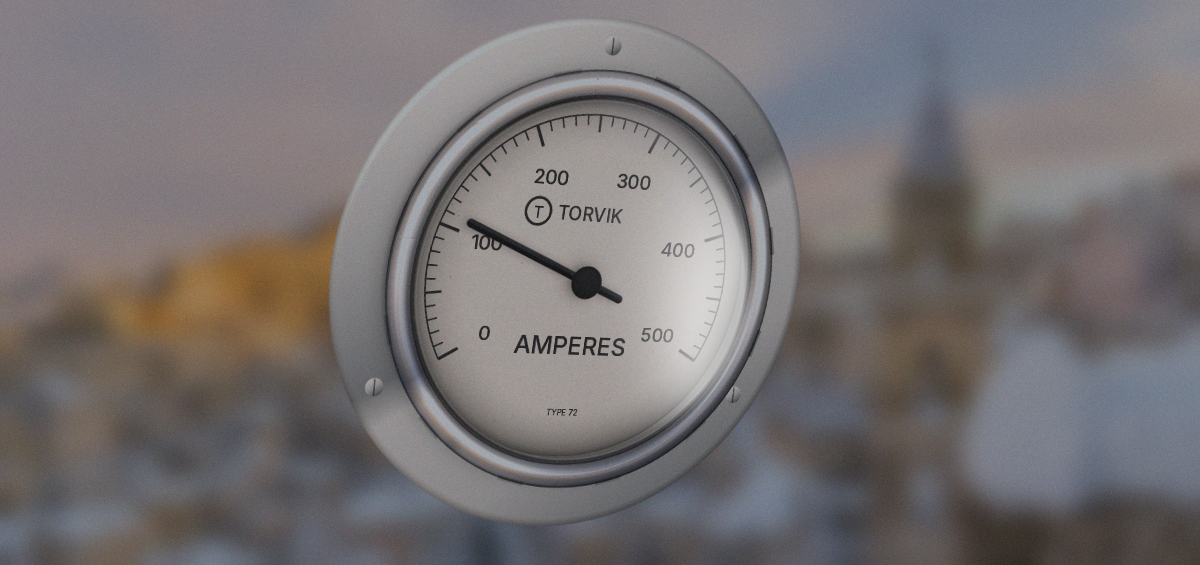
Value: 110,A
